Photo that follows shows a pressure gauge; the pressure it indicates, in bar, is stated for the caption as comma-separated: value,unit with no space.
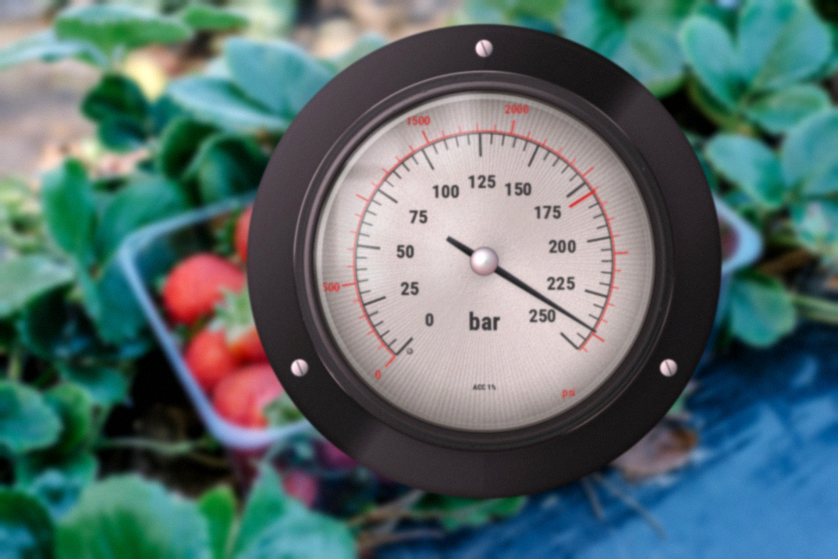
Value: 240,bar
